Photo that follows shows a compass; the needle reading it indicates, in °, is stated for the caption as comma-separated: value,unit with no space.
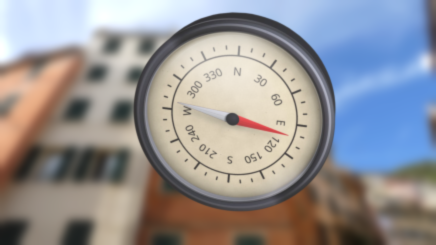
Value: 100,°
